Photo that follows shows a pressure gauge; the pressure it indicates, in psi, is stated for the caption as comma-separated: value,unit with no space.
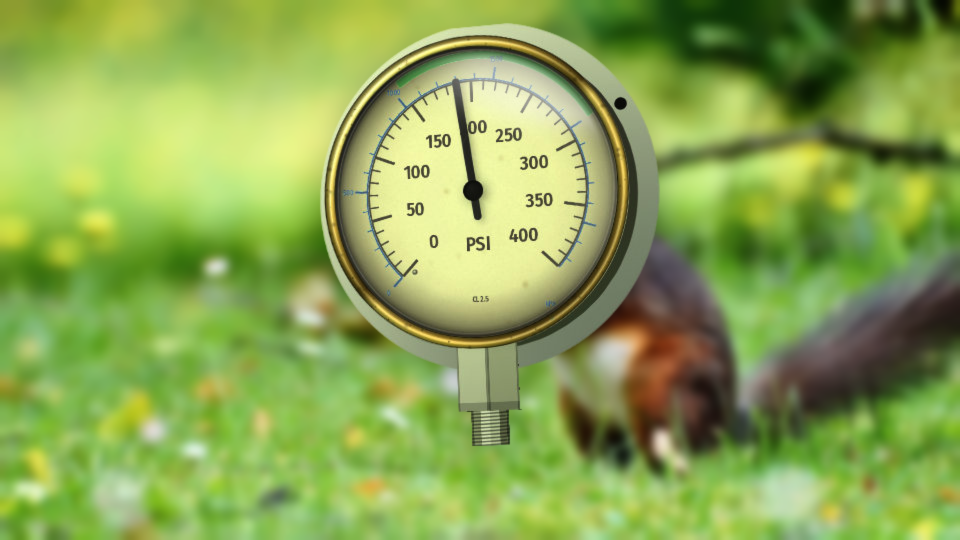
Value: 190,psi
